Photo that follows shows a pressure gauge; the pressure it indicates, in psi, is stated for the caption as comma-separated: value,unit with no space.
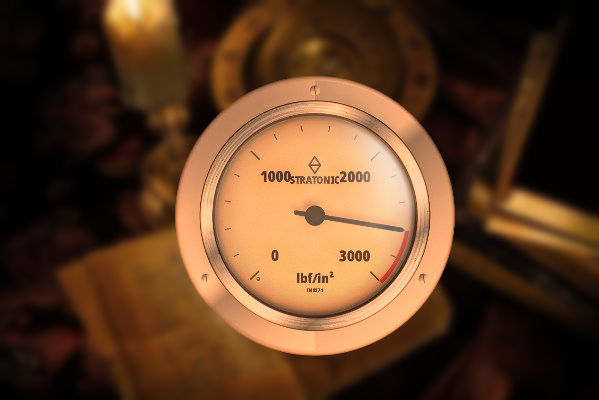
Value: 2600,psi
